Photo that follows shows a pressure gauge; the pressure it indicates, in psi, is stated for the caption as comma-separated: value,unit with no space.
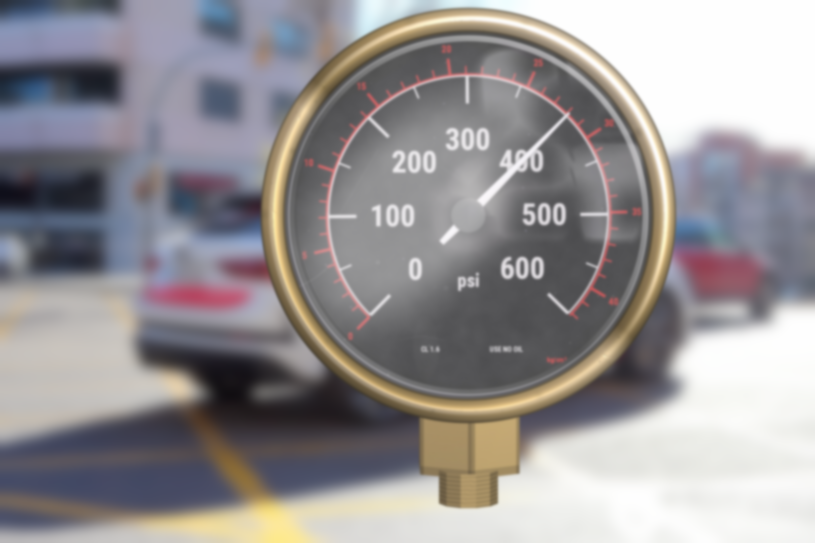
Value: 400,psi
